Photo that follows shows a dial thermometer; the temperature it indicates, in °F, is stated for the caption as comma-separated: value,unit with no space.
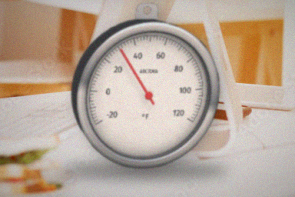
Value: 30,°F
